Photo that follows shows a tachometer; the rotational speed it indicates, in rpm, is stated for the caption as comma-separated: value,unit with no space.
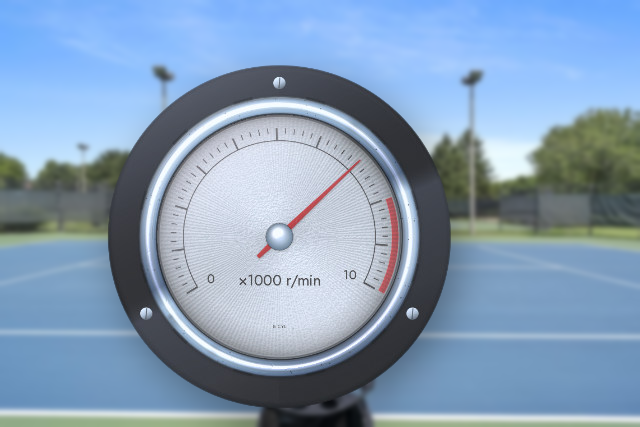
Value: 7000,rpm
